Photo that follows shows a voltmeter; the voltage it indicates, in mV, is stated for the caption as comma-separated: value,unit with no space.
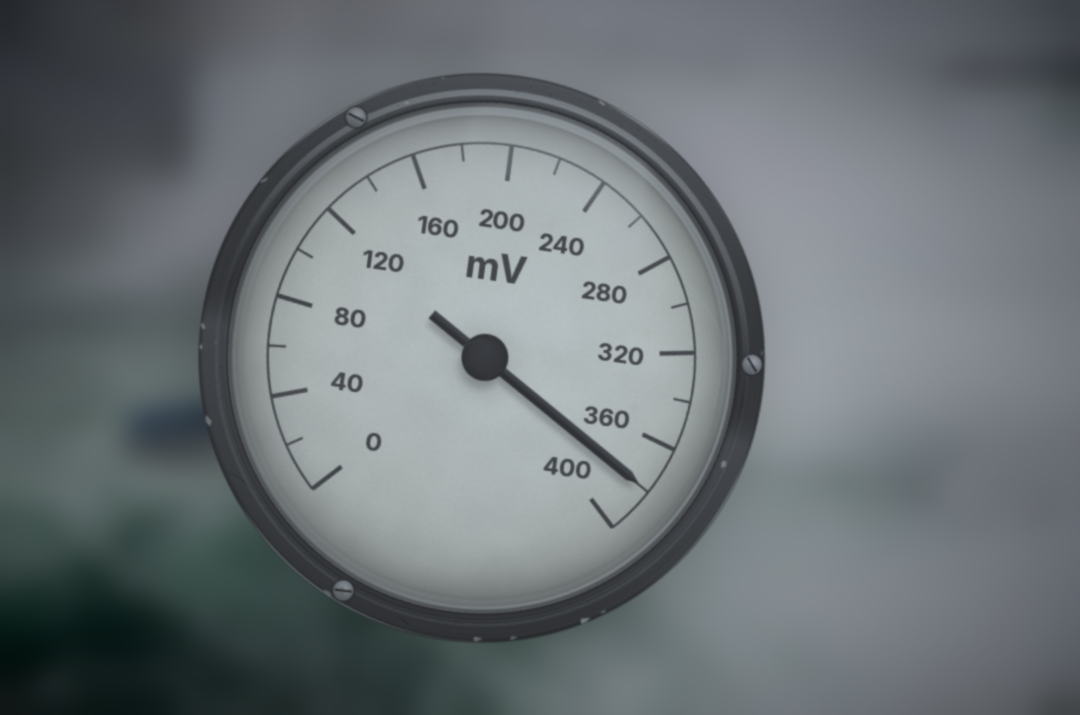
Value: 380,mV
